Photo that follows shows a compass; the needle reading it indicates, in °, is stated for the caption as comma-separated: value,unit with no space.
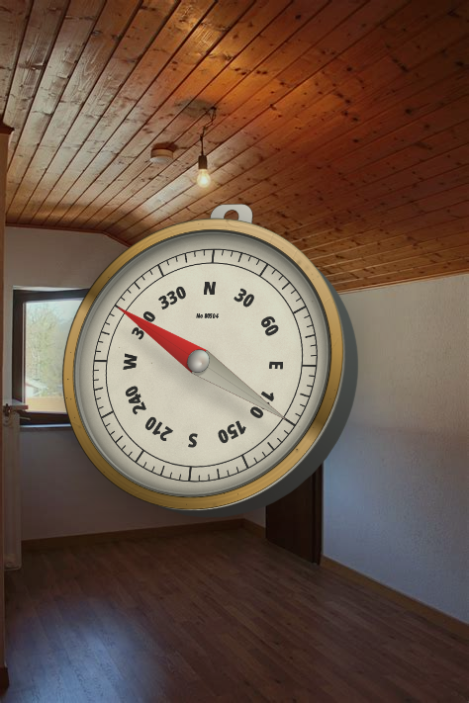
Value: 300,°
